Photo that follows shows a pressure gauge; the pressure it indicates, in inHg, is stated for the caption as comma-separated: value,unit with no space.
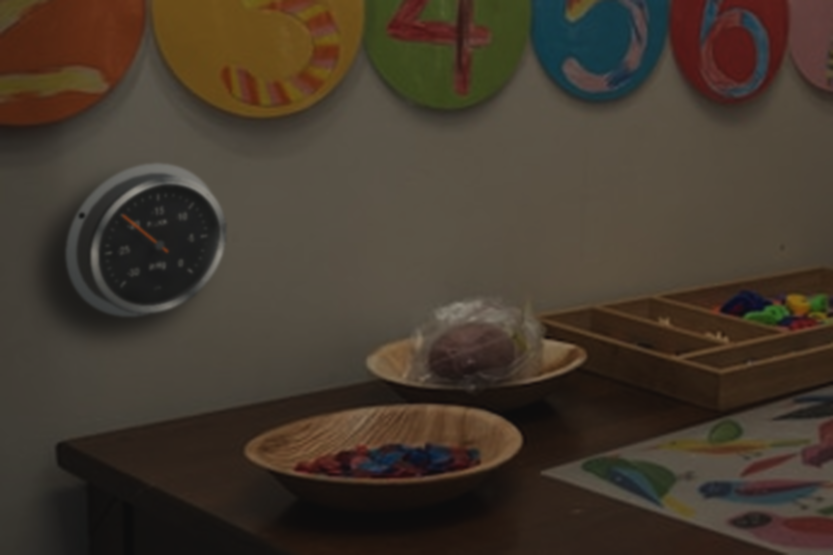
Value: -20,inHg
